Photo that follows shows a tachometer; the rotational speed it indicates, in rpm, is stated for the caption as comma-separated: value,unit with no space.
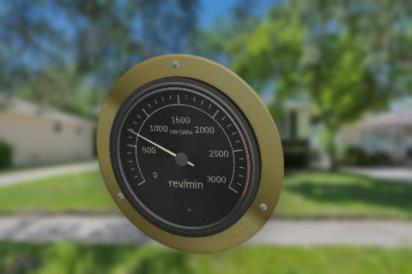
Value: 700,rpm
